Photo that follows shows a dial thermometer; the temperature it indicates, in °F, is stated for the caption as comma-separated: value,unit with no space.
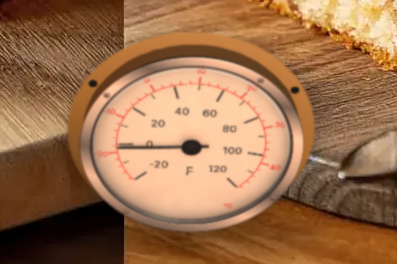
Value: 0,°F
